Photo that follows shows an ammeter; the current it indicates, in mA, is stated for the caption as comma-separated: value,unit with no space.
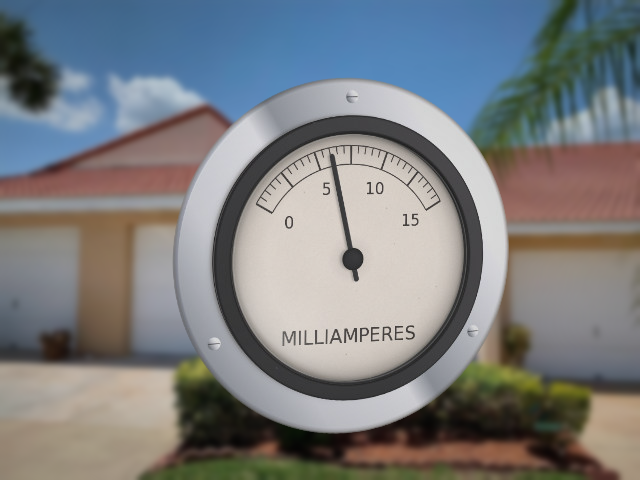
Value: 6,mA
